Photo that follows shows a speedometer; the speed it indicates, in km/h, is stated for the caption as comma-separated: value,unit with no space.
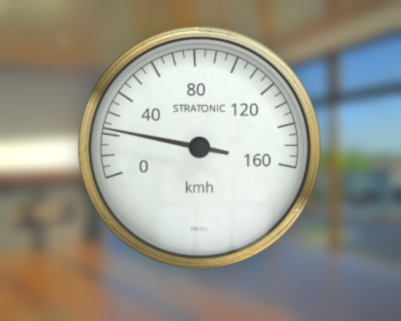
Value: 22.5,km/h
